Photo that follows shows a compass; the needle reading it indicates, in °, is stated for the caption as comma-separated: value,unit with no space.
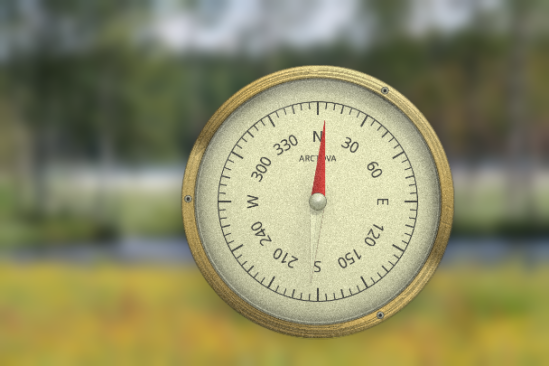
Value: 5,°
